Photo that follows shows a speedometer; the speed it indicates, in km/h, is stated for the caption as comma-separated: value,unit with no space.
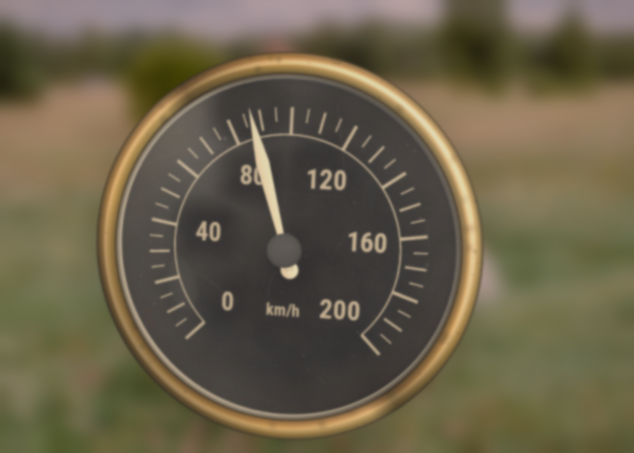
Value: 87.5,km/h
